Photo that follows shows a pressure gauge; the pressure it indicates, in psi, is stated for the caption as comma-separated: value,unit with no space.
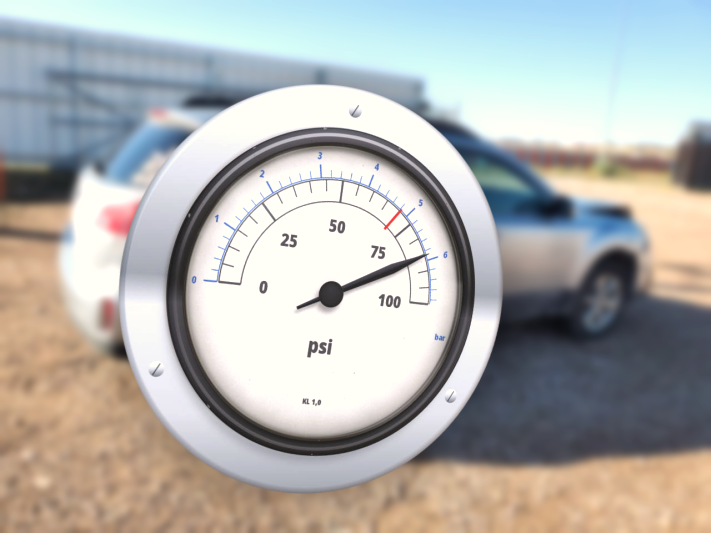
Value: 85,psi
